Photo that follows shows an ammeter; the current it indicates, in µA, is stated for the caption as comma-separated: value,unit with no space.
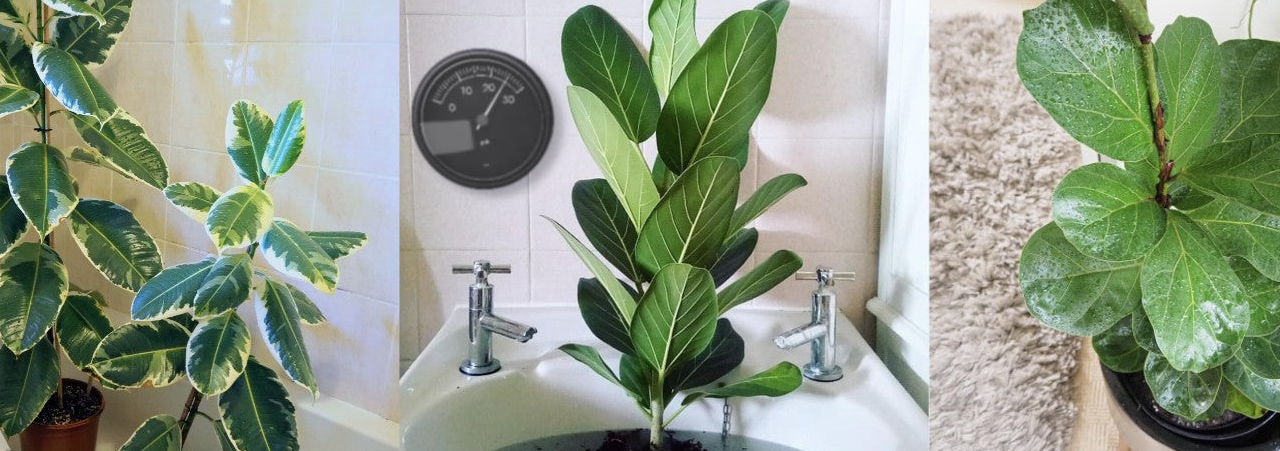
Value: 25,µA
